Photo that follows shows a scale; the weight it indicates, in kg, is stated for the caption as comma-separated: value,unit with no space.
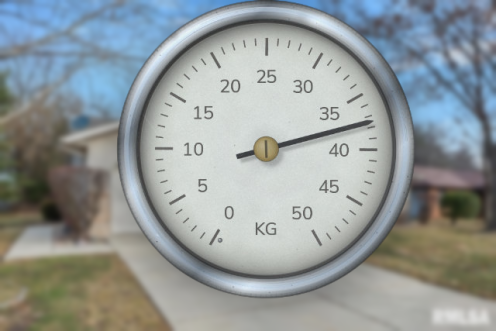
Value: 37.5,kg
